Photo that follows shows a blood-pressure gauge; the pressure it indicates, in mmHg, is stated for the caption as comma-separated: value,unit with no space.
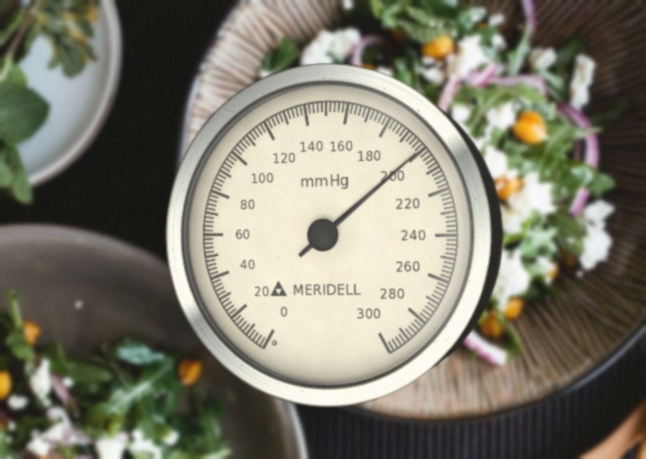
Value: 200,mmHg
